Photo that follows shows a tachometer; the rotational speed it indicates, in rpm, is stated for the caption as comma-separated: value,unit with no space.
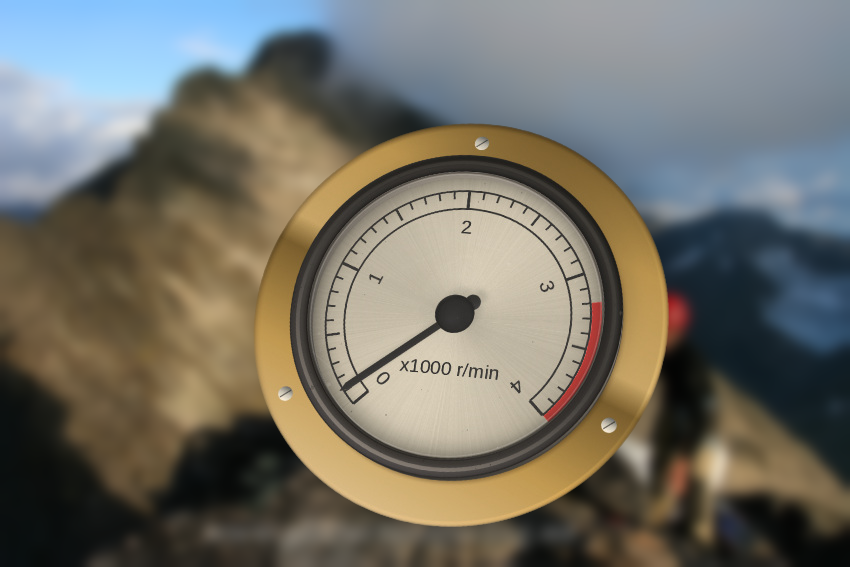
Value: 100,rpm
